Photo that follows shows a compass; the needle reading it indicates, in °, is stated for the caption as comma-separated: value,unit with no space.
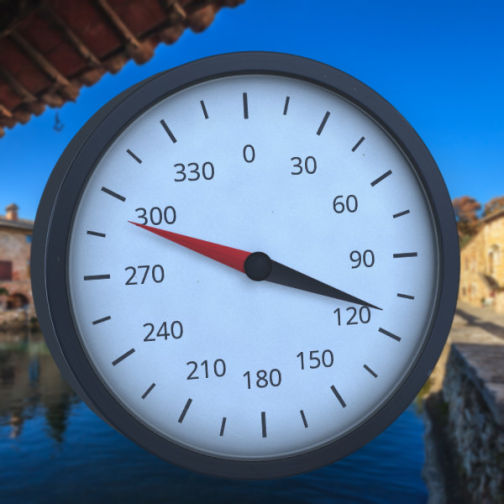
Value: 292.5,°
